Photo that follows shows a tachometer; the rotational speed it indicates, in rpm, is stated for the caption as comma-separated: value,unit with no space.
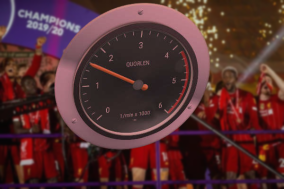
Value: 1600,rpm
